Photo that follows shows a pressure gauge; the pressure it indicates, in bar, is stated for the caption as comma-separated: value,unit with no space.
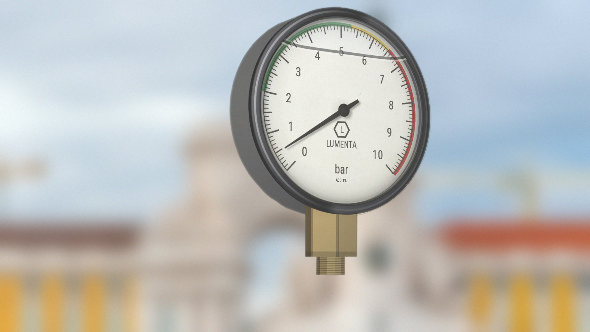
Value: 0.5,bar
